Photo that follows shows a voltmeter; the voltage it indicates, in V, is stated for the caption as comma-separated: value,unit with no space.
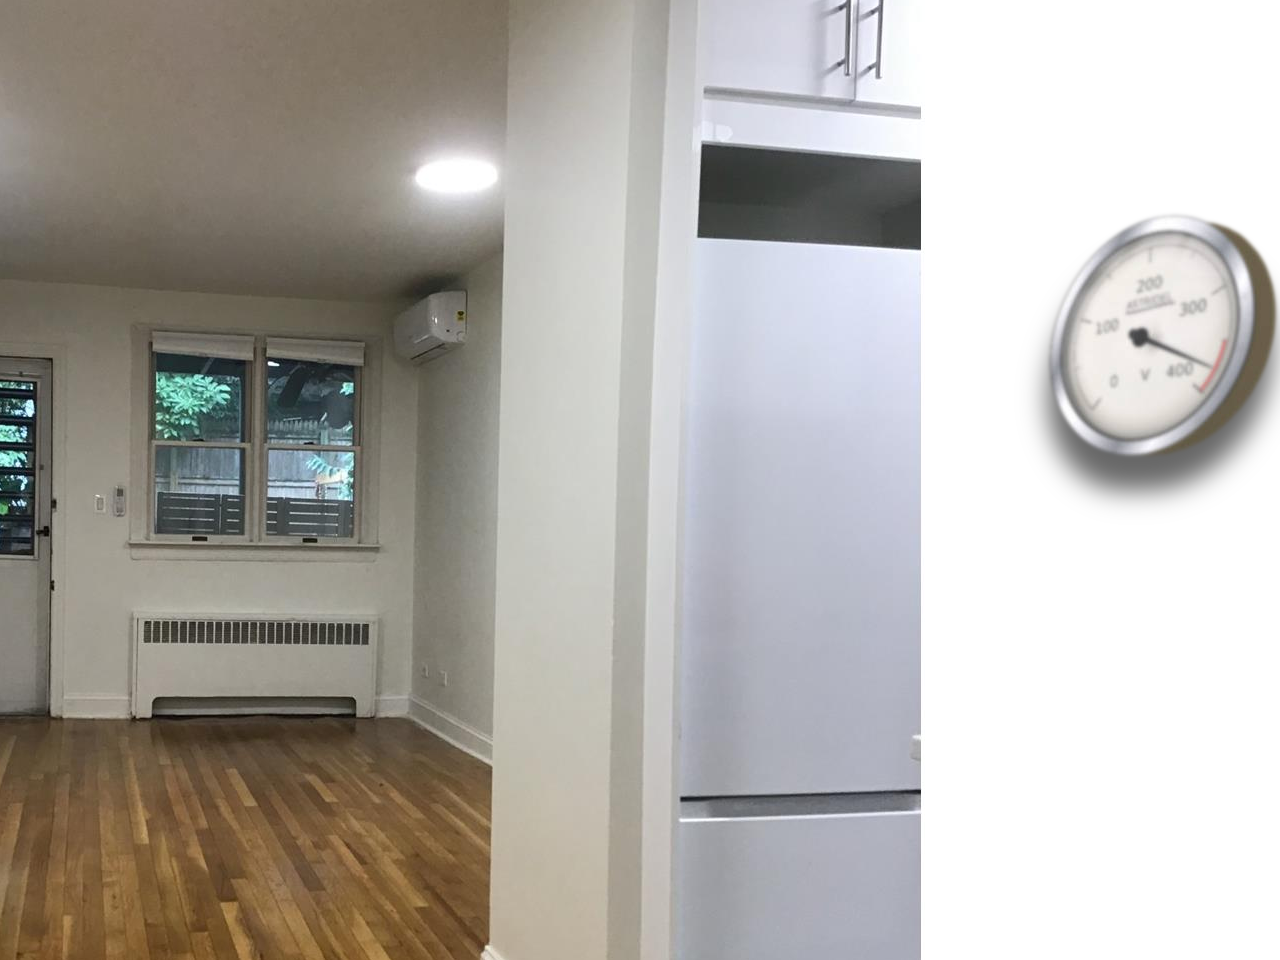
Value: 375,V
